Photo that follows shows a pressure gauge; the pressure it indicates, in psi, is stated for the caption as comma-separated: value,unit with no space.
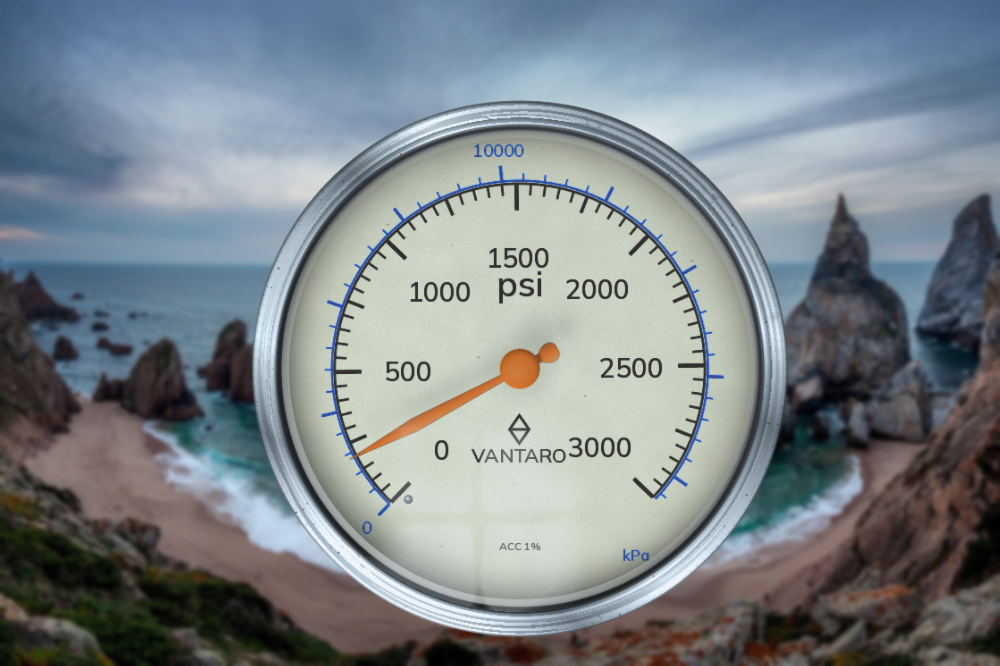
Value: 200,psi
